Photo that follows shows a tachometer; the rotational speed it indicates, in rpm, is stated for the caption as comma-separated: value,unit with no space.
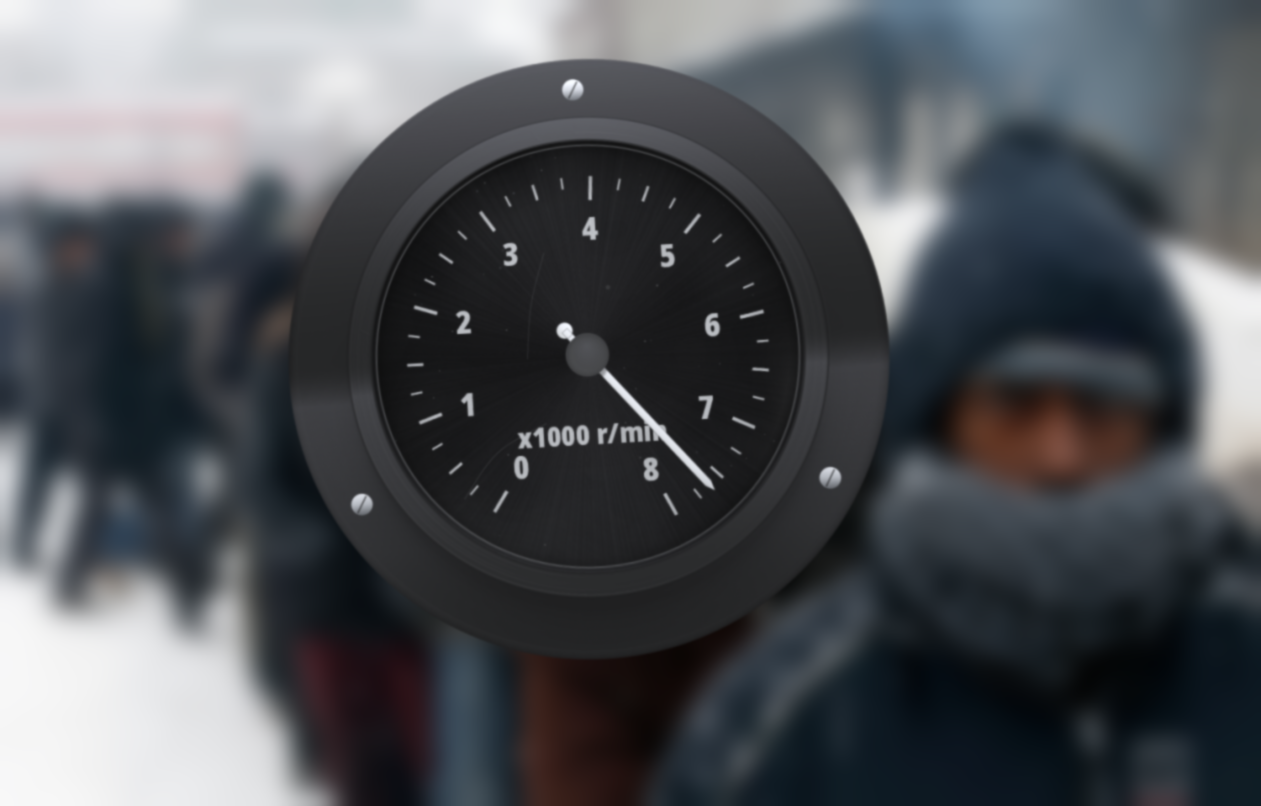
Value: 7625,rpm
